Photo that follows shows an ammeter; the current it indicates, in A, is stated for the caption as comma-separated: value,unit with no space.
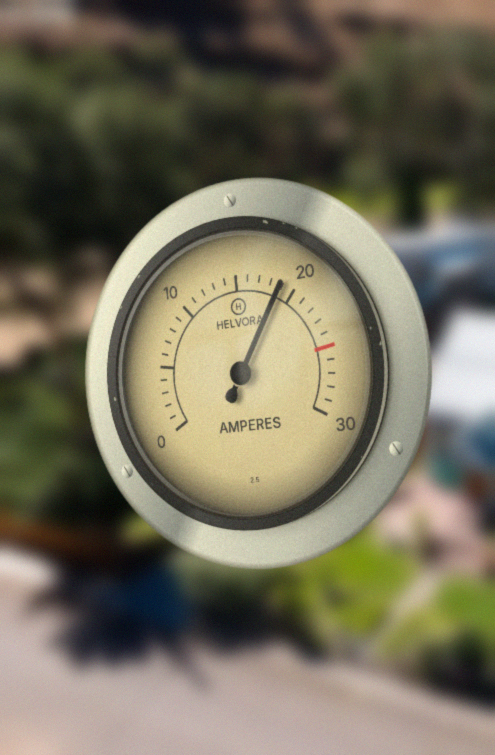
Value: 19,A
